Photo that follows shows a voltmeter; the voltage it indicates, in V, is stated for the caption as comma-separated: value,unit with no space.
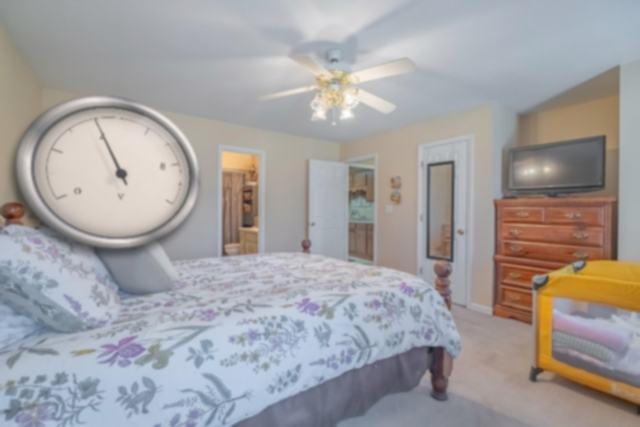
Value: 4,V
